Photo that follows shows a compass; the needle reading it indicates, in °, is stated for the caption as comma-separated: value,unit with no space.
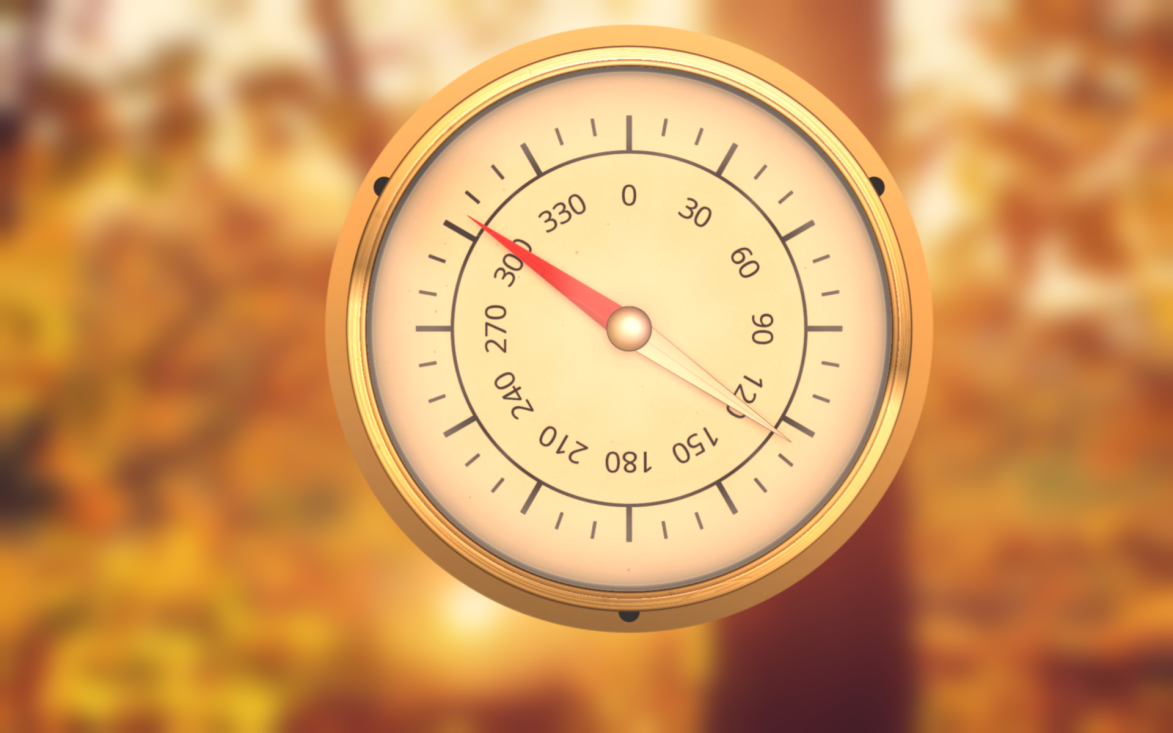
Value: 305,°
